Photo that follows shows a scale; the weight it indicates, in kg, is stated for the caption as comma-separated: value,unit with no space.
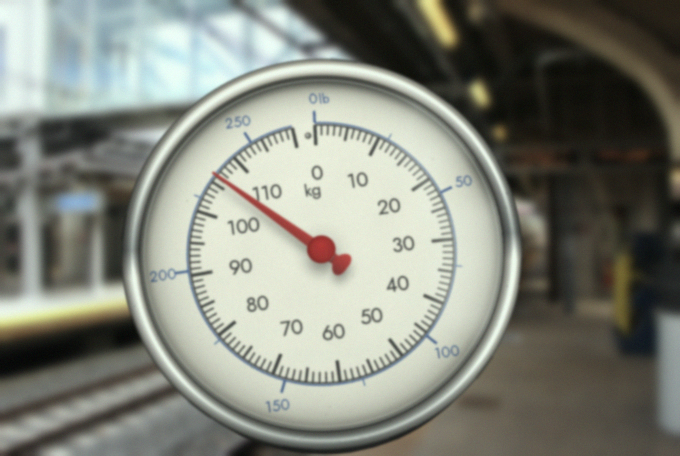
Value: 106,kg
